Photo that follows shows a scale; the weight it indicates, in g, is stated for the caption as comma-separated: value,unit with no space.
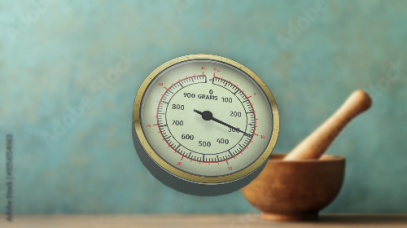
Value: 300,g
